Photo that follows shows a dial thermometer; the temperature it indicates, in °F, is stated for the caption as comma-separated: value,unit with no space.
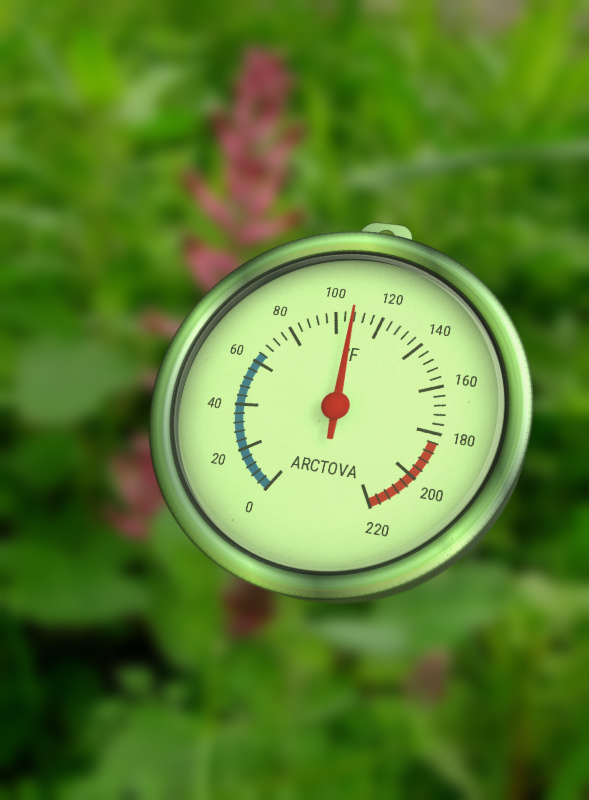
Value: 108,°F
